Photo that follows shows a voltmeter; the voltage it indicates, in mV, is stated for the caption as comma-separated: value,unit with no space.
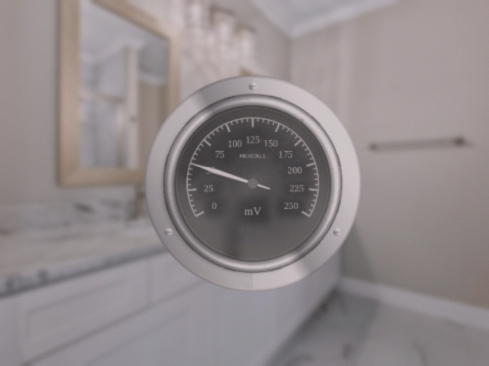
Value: 50,mV
